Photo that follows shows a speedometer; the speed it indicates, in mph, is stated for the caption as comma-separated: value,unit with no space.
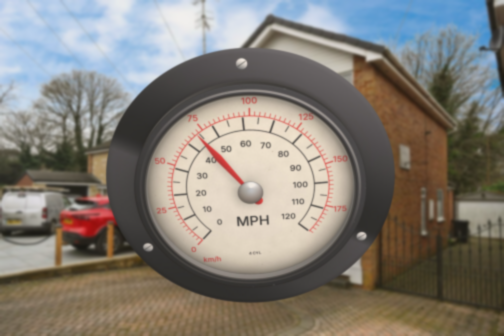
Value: 45,mph
